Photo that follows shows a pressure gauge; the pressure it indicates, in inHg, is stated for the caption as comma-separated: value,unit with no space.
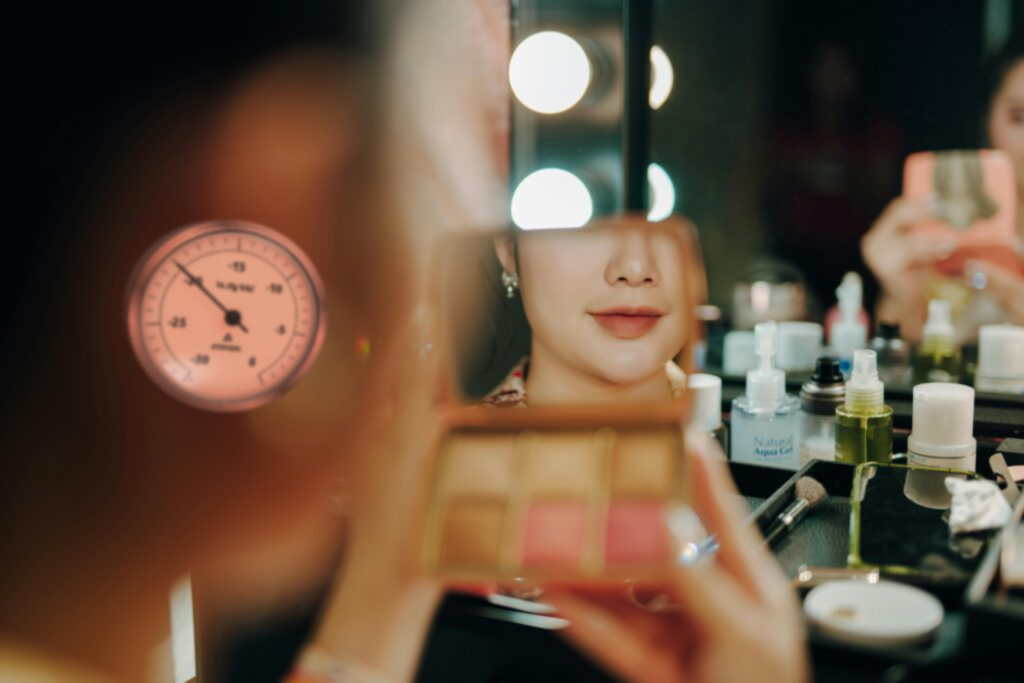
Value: -20,inHg
